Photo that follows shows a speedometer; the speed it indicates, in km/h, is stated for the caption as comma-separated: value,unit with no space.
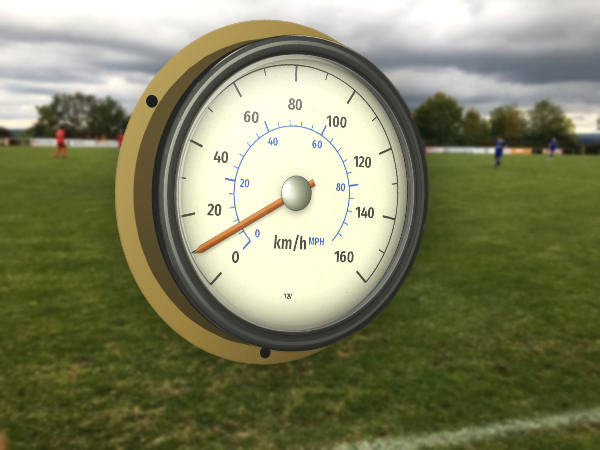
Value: 10,km/h
